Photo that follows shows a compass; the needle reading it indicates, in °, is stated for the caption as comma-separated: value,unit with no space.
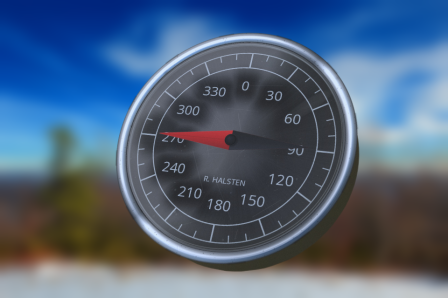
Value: 270,°
